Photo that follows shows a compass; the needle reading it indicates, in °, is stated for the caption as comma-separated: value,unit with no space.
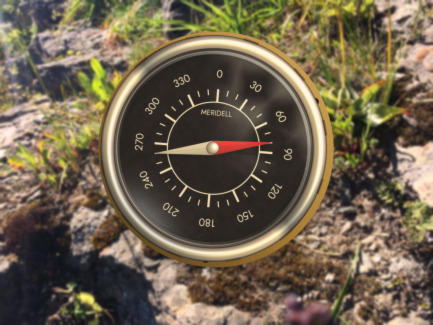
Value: 80,°
